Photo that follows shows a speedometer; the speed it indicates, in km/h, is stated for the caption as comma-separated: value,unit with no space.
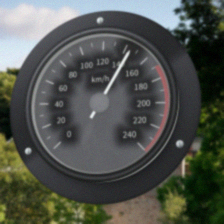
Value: 145,km/h
